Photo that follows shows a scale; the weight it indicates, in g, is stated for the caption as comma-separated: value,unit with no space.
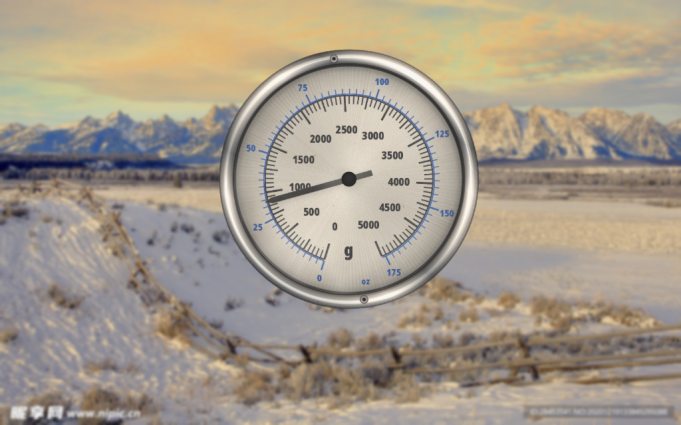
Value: 900,g
